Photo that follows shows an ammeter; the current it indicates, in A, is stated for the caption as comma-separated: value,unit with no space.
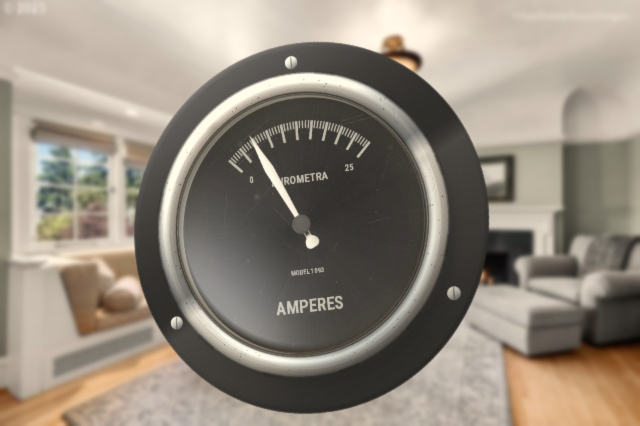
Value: 5,A
